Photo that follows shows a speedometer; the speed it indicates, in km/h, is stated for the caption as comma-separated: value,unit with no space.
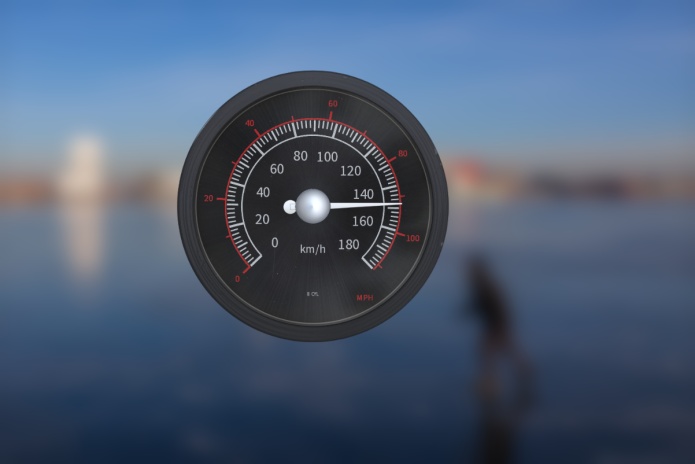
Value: 148,km/h
